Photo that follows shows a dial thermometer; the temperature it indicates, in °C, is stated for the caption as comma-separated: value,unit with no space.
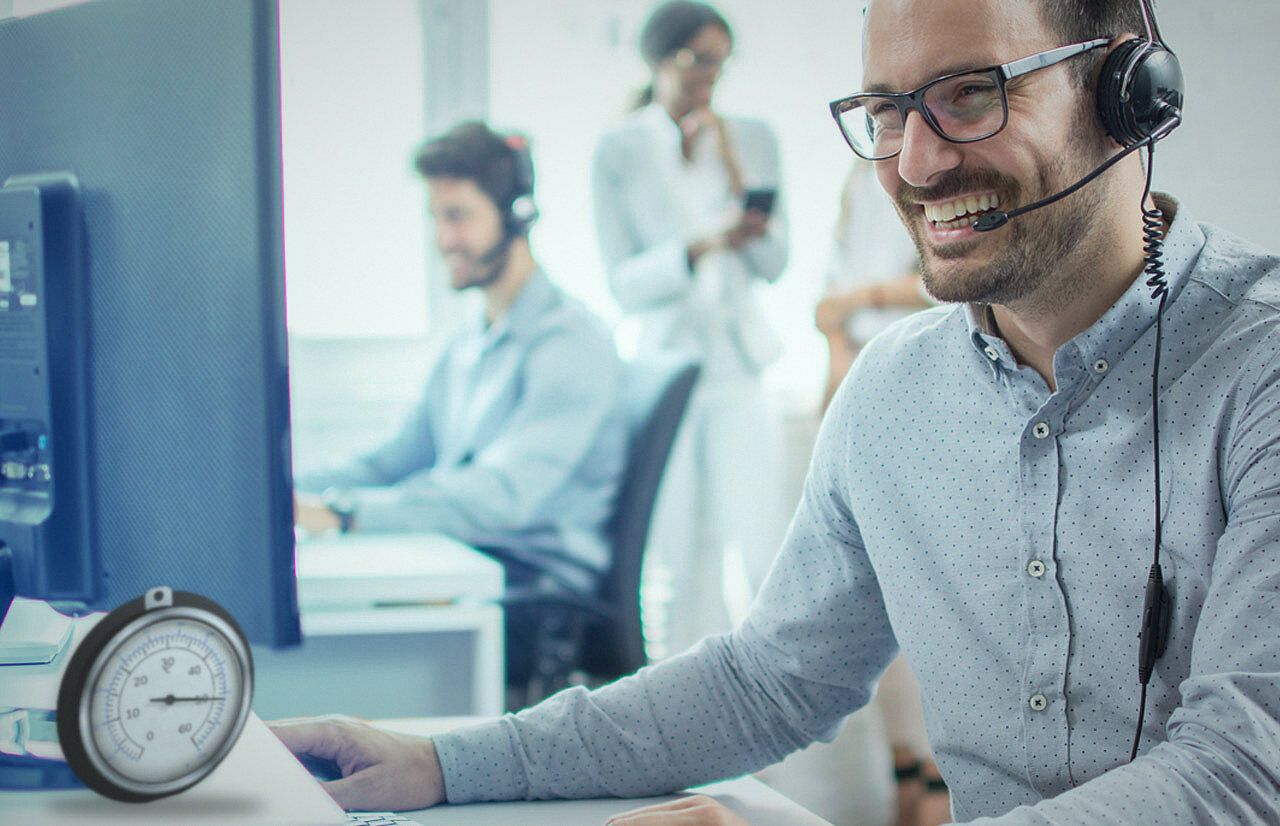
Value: 50,°C
